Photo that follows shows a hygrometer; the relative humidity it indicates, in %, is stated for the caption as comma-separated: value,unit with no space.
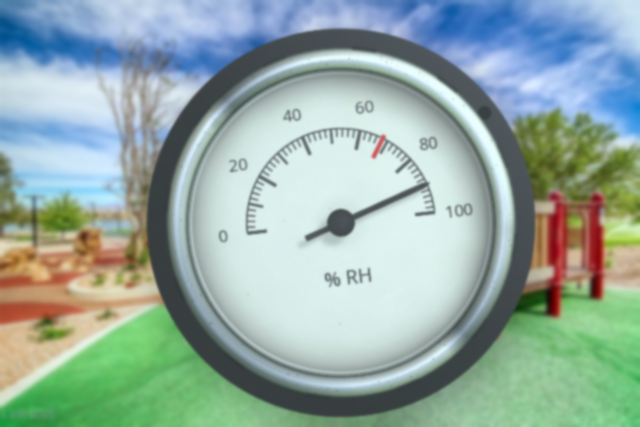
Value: 90,%
